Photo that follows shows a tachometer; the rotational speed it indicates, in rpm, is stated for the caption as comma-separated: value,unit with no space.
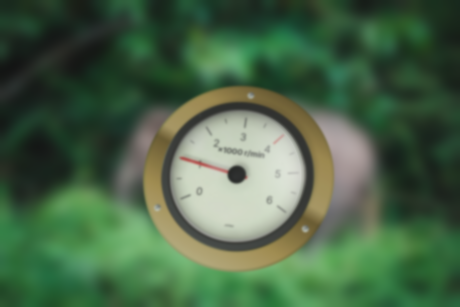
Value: 1000,rpm
